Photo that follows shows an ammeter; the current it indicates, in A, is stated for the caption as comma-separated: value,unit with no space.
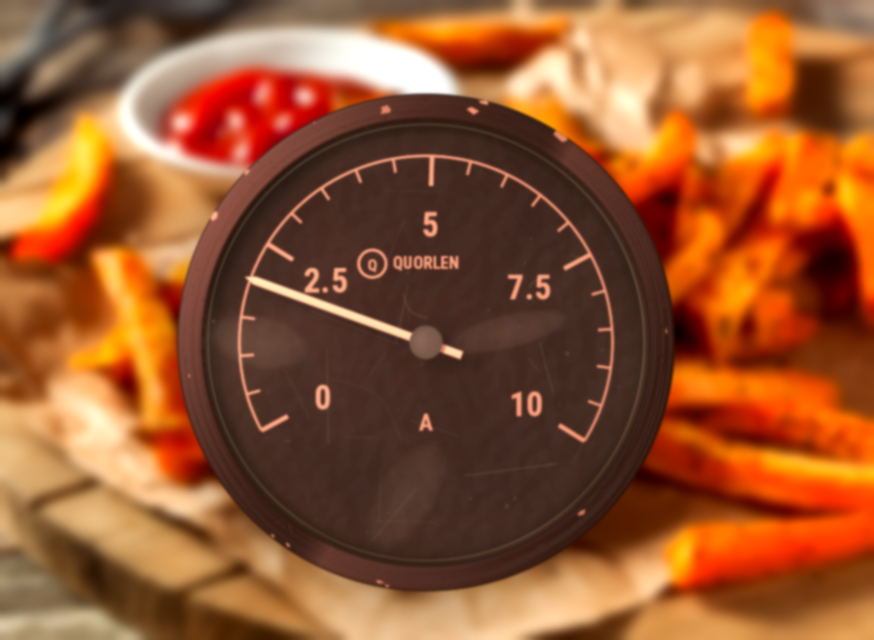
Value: 2,A
